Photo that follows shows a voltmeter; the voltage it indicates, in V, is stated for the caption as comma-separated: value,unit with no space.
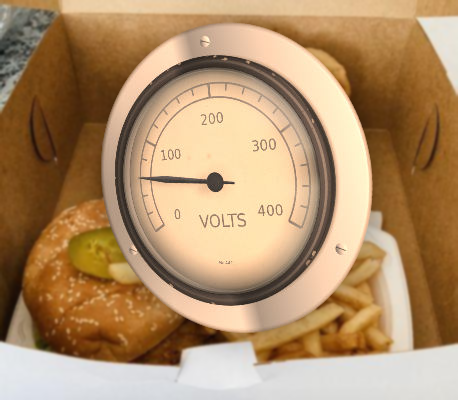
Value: 60,V
